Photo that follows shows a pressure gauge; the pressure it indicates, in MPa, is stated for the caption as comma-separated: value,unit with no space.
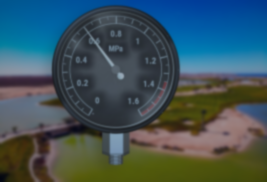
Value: 0.6,MPa
